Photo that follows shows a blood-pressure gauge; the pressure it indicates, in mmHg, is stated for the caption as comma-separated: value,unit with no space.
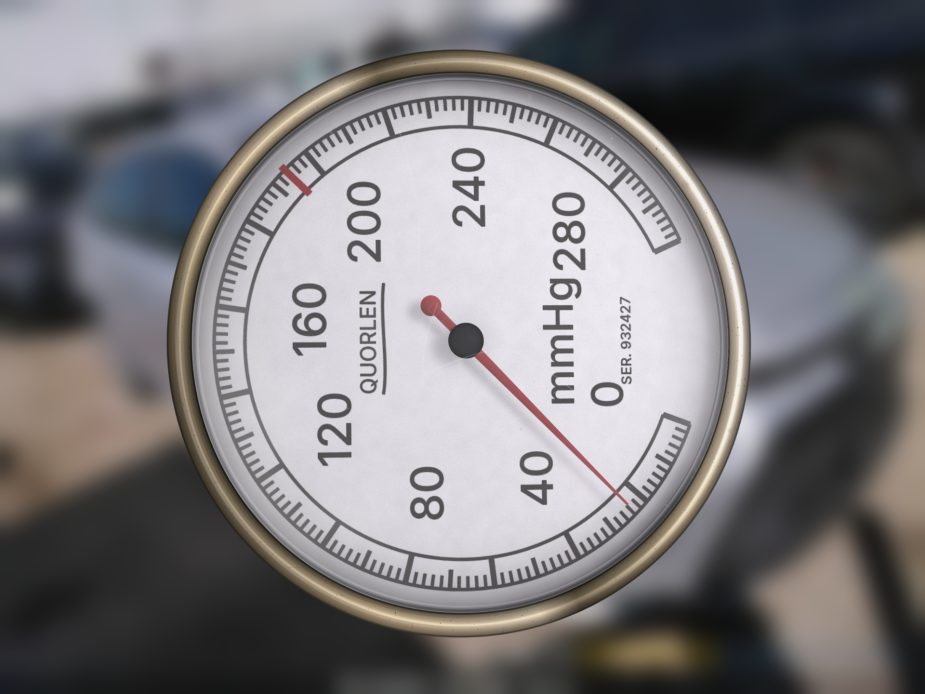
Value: 24,mmHg
